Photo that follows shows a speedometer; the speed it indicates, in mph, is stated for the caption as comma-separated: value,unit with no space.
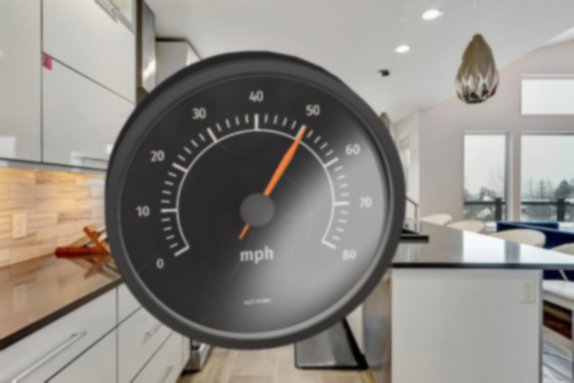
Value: 50,mph
